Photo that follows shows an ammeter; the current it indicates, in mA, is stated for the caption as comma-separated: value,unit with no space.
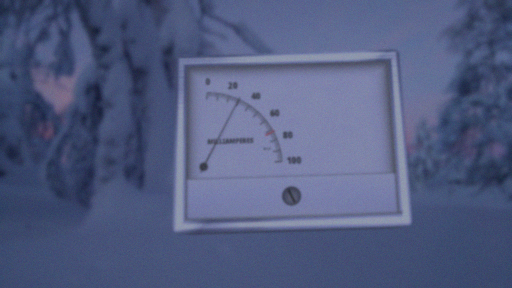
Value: 30,mA
